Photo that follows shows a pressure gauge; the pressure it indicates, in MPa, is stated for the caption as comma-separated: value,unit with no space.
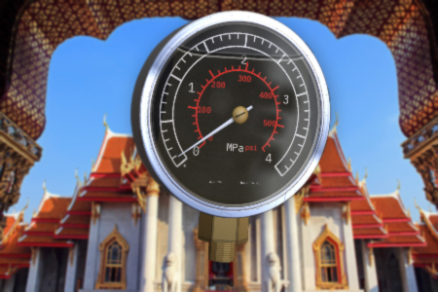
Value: 0.1,MPa
